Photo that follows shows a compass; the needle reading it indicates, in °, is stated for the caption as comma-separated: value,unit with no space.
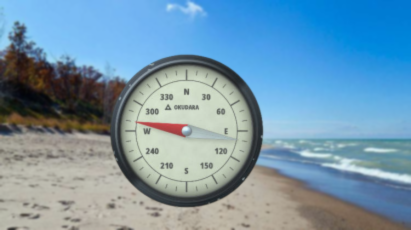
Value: 280,°
